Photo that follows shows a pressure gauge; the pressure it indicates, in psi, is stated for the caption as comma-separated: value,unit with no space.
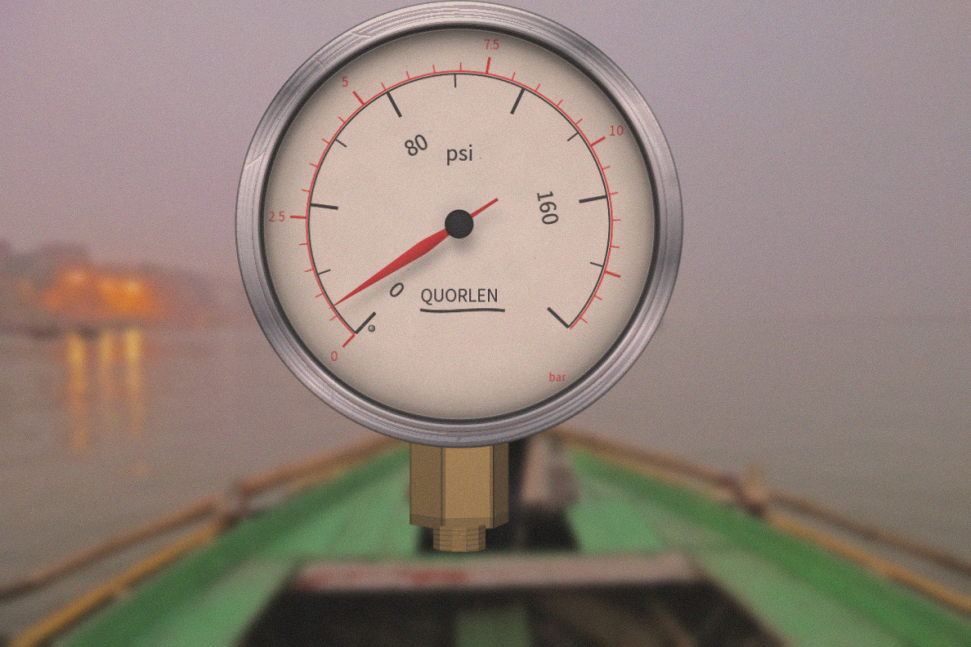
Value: 10,psi
